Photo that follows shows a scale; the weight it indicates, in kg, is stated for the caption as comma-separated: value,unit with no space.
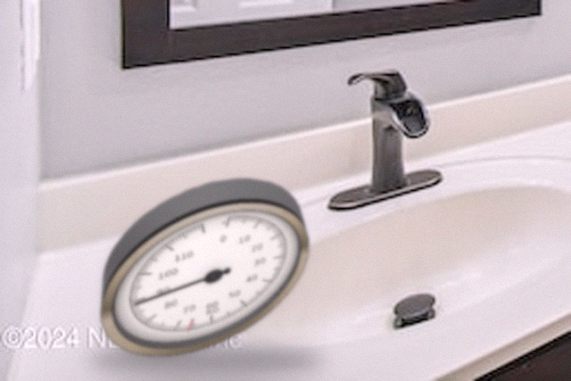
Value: 90,kg
